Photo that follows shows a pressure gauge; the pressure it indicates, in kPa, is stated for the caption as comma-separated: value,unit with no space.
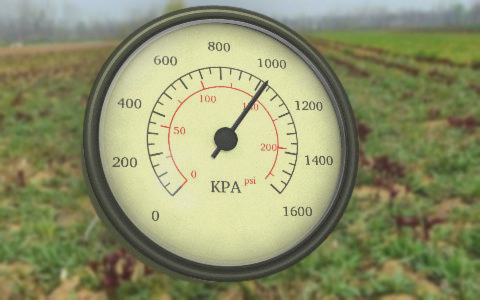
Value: 1025,kPa
